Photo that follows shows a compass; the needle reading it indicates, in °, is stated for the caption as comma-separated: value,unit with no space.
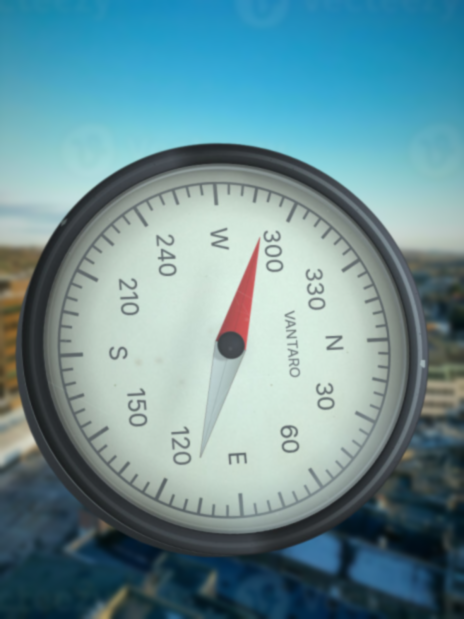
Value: 290,°
